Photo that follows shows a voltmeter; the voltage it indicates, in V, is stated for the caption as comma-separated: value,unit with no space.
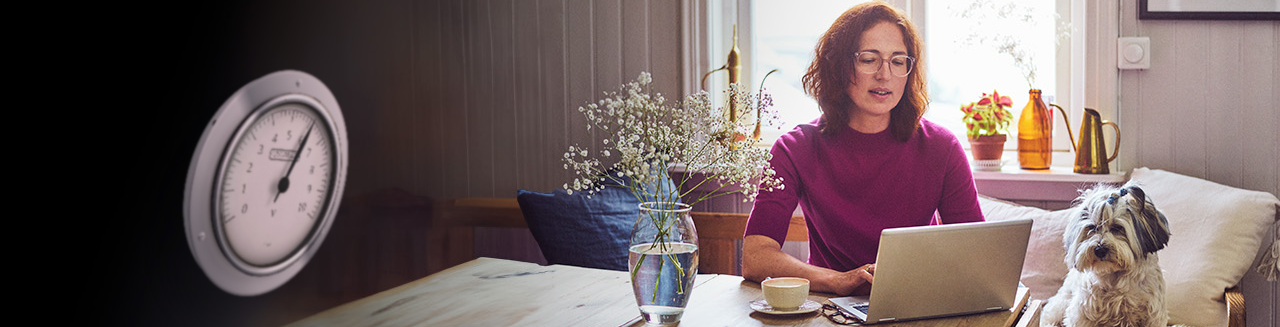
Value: 6,V
